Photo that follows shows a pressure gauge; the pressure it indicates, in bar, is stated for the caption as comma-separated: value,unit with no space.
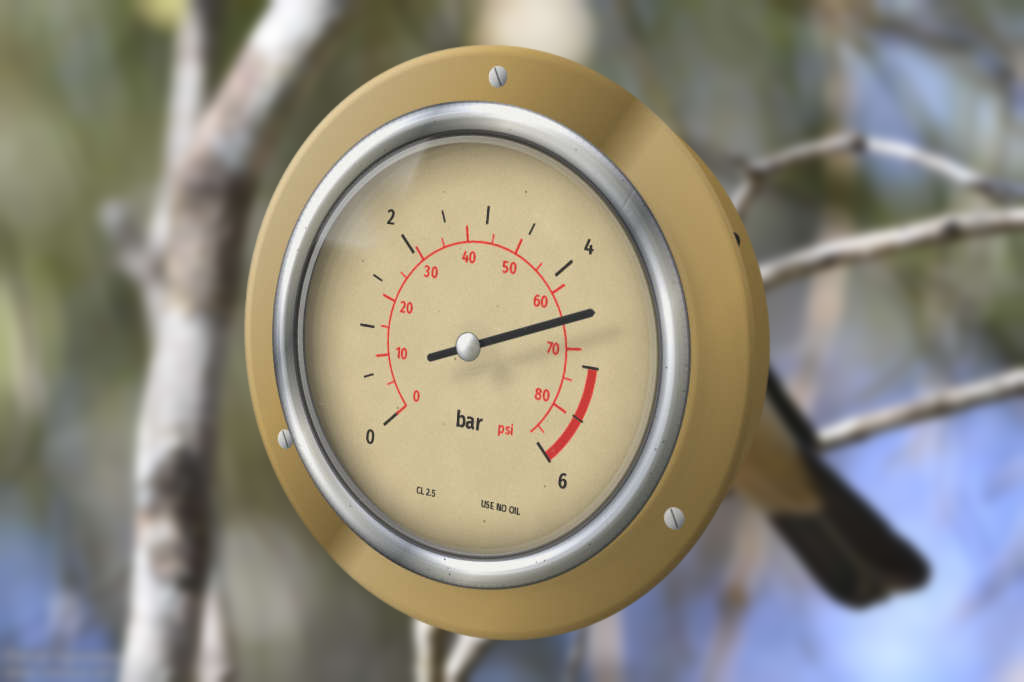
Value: 4.5,bar
